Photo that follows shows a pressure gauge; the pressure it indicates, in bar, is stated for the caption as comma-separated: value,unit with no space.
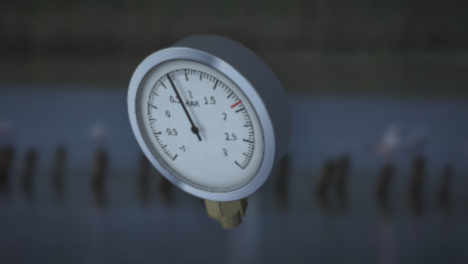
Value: 0.75,bar
